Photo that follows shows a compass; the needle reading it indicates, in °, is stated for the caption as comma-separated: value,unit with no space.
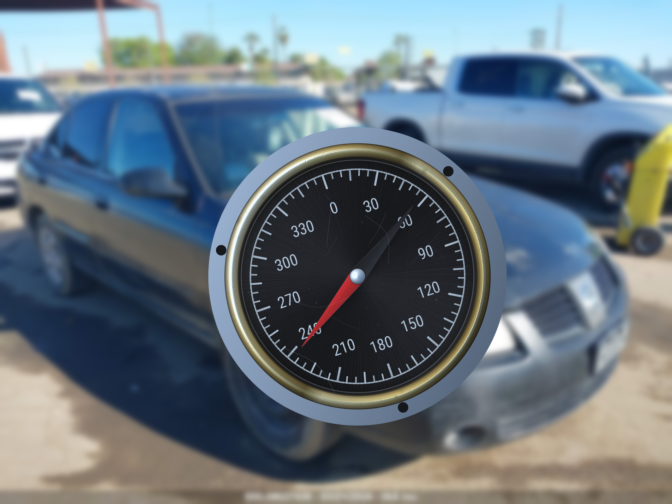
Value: 237.5,°
